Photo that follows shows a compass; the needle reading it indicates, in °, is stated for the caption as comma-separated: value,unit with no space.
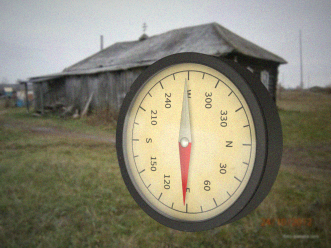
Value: 90,°
